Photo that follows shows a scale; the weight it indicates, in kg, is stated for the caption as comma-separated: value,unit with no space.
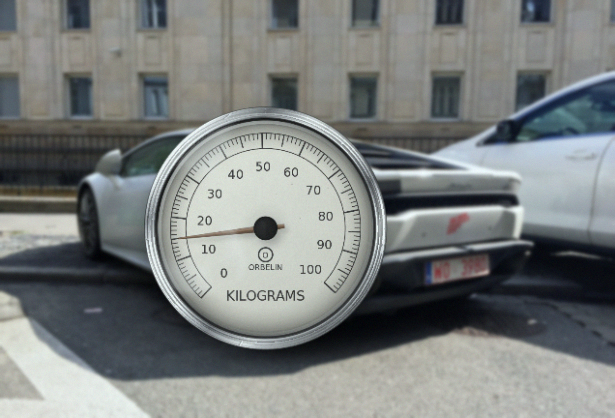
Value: 15,kg
